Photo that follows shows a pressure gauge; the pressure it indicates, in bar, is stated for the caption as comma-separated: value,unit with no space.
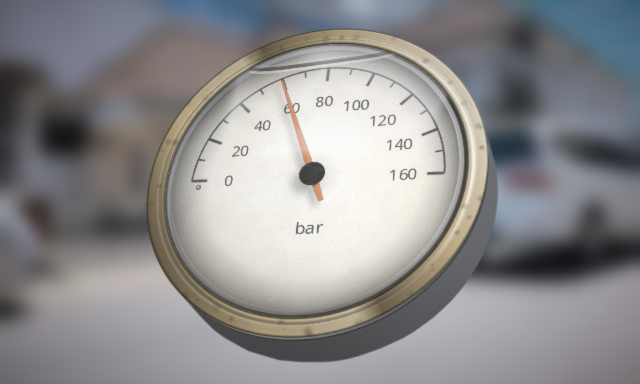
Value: 60,bar
